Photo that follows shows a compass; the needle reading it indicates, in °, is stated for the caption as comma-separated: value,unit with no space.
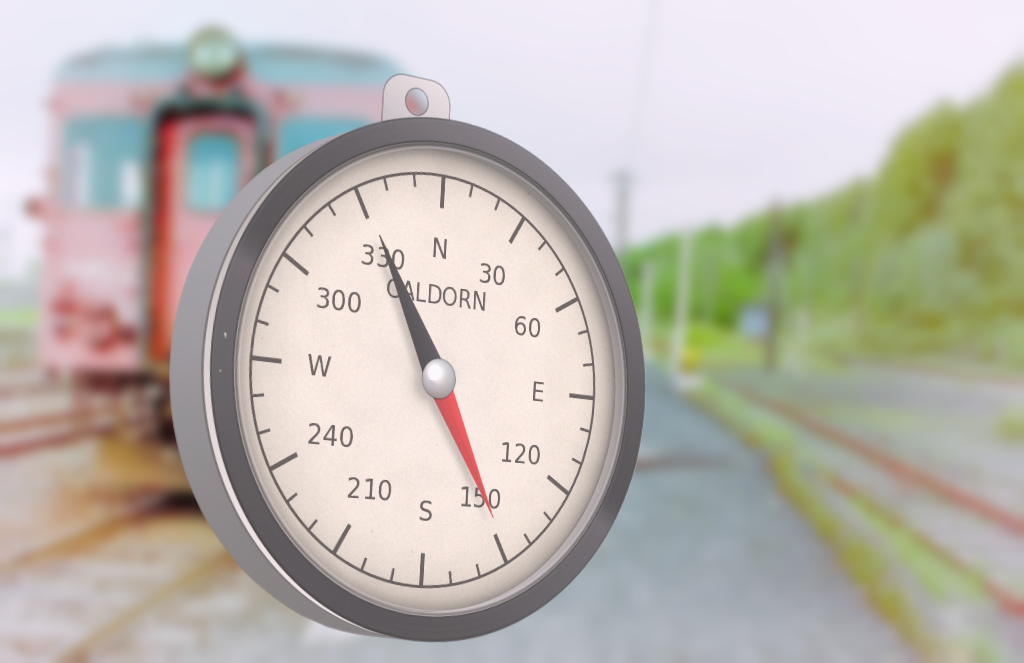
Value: 150,°
